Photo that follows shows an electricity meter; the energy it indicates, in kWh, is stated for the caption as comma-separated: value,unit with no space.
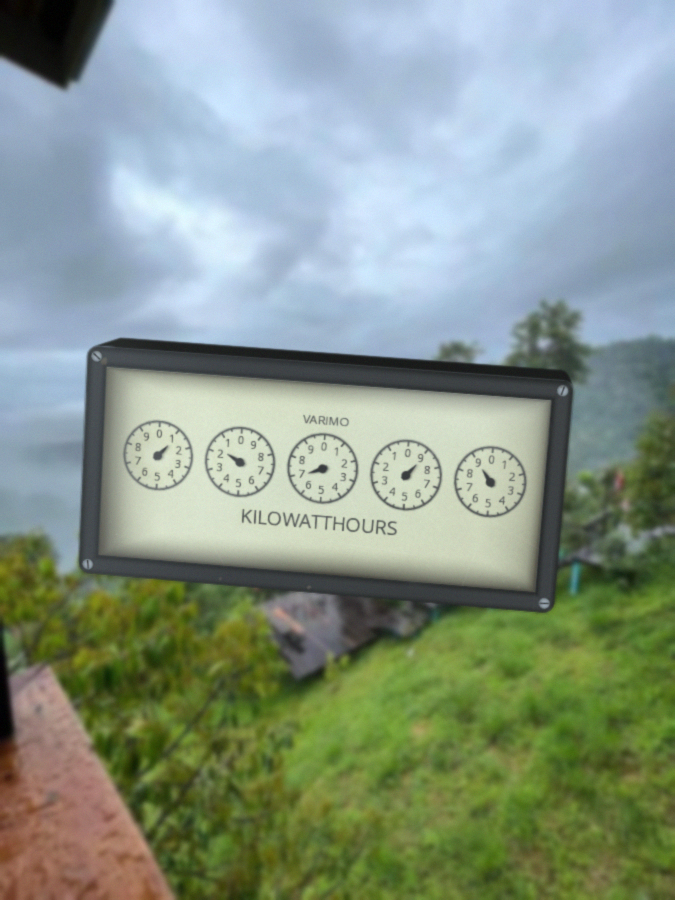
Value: 11689,kWh
